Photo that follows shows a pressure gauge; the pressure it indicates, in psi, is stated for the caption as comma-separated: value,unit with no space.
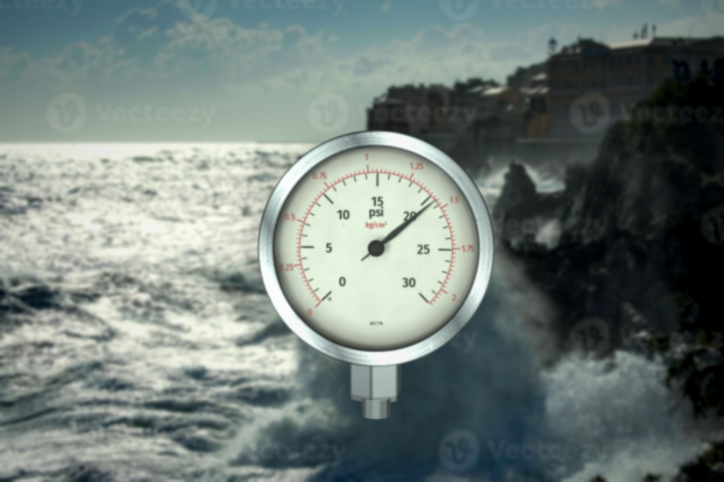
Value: 20.5,psi
